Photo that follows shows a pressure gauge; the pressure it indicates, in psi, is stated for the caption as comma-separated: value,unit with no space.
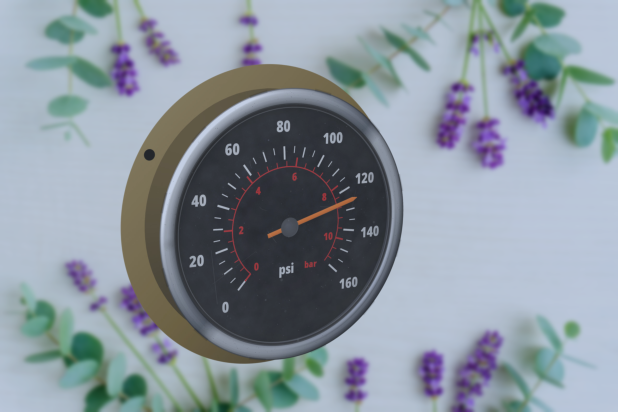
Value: 125,psi
